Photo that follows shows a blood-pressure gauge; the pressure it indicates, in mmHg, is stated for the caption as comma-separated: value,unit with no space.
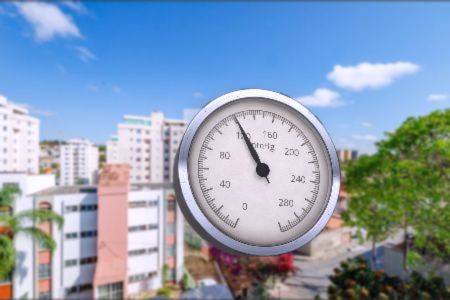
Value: 120,mmHg
